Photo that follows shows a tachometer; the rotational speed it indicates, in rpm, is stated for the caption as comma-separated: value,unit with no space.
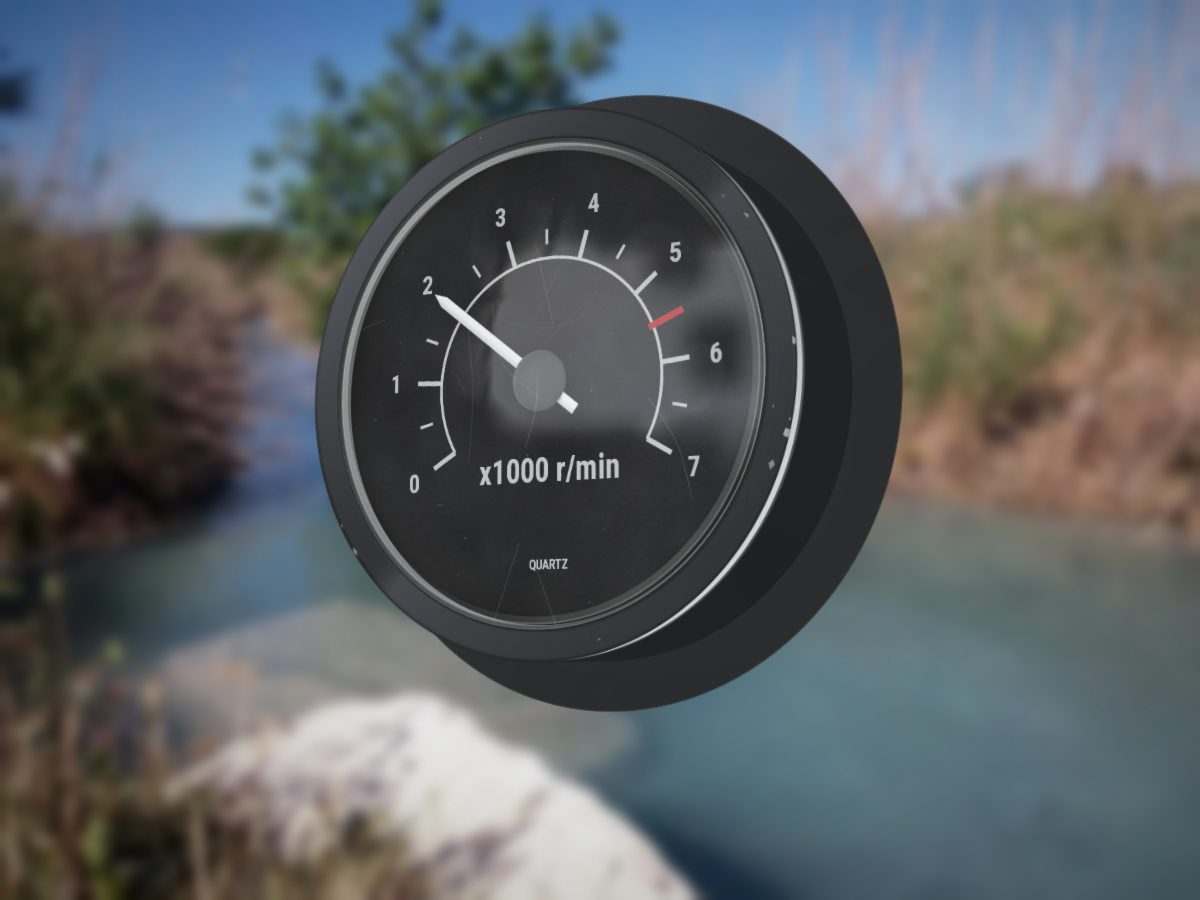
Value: 2000,rpm
